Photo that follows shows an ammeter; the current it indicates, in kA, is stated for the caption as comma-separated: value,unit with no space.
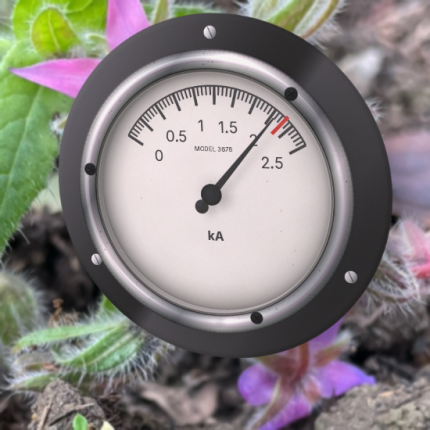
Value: 2.05,kA
